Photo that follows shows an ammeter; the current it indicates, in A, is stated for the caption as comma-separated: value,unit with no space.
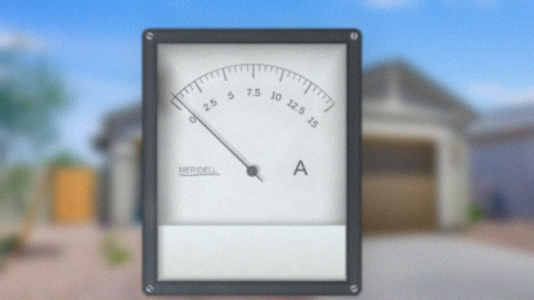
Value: 0.5,A
